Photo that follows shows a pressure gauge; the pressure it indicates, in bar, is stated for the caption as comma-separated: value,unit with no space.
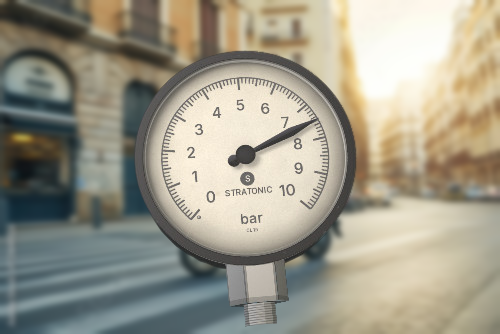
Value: 7.5,bar
